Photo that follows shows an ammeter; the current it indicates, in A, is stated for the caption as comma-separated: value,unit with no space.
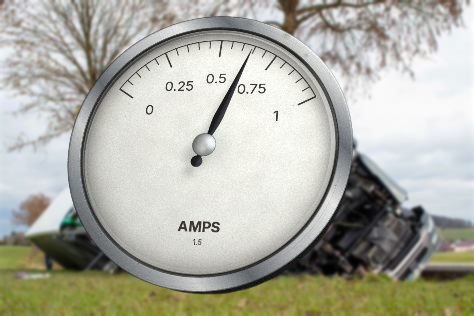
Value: 0.65,A
